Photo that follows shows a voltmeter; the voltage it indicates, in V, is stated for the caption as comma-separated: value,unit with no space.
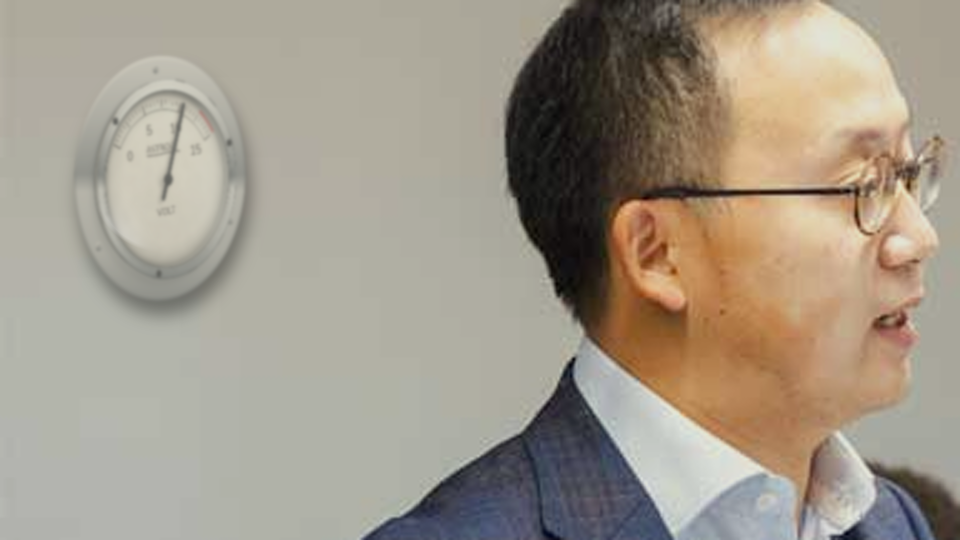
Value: 10,V
